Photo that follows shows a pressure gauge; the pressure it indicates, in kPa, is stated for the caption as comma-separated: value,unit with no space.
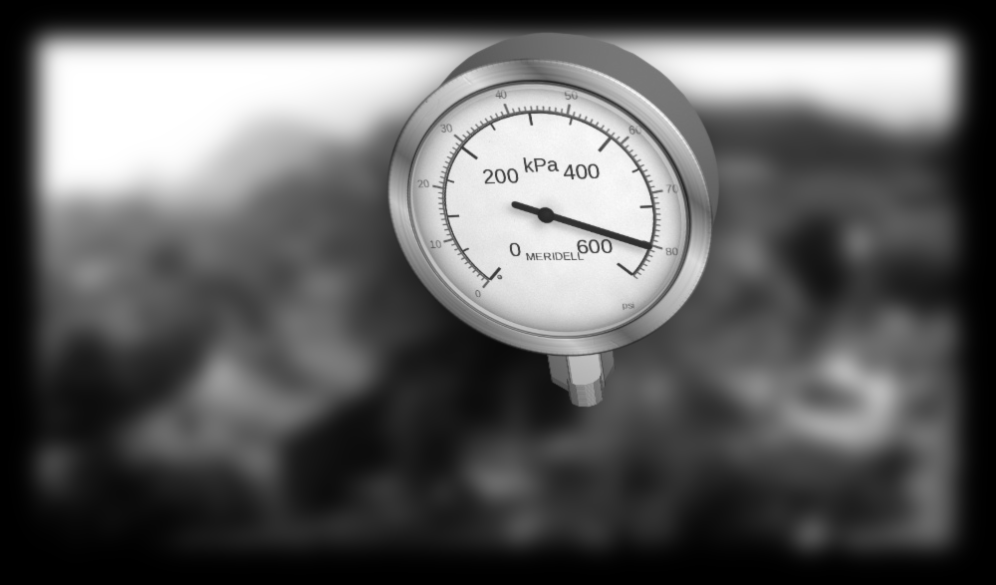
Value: 550,kPa
